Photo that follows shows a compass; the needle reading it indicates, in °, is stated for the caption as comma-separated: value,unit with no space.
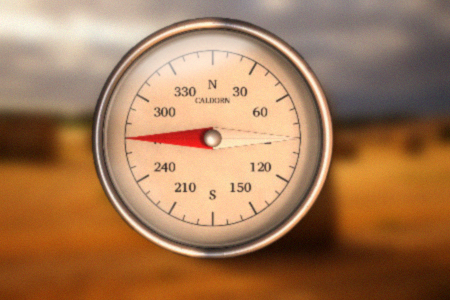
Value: 270,°
